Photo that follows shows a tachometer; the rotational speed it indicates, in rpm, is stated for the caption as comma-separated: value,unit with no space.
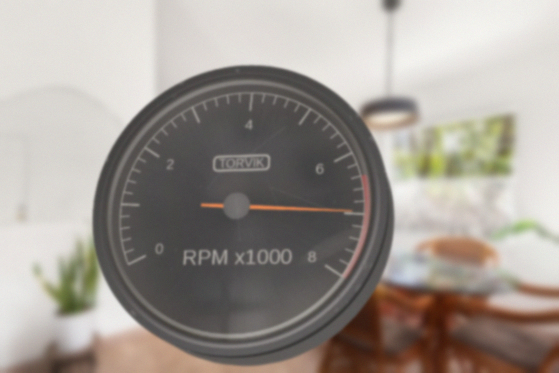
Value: 7000,rpm
